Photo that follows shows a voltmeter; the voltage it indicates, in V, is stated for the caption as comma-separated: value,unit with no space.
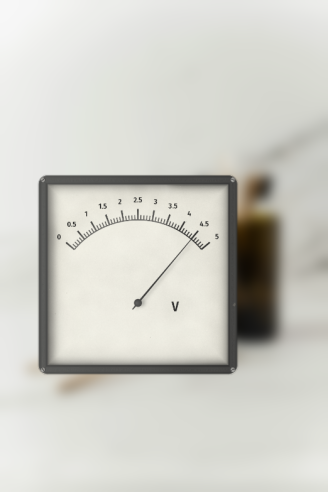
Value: 4.5,V
